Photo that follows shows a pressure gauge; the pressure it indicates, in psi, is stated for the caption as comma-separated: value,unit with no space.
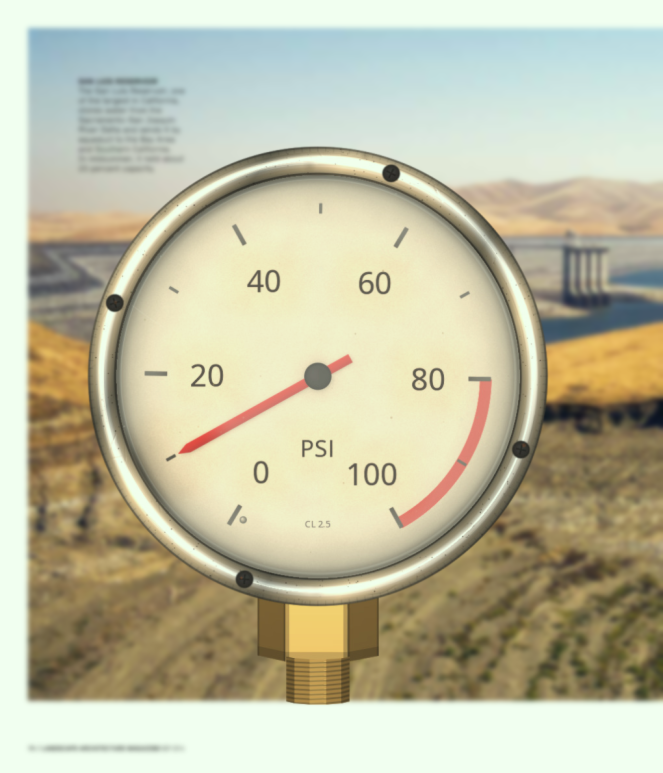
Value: 10,psi
